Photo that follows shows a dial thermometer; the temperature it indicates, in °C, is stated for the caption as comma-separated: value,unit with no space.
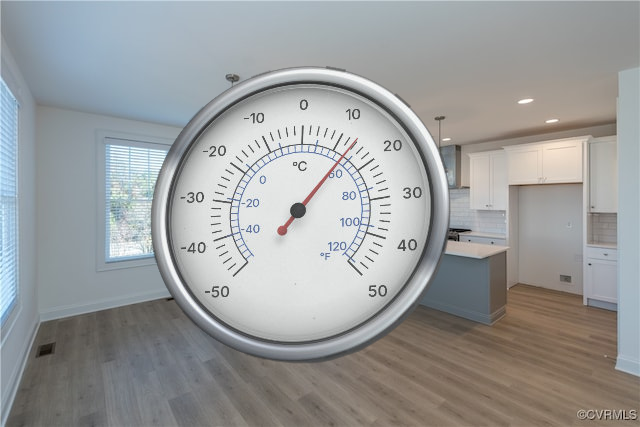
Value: 14,°C
